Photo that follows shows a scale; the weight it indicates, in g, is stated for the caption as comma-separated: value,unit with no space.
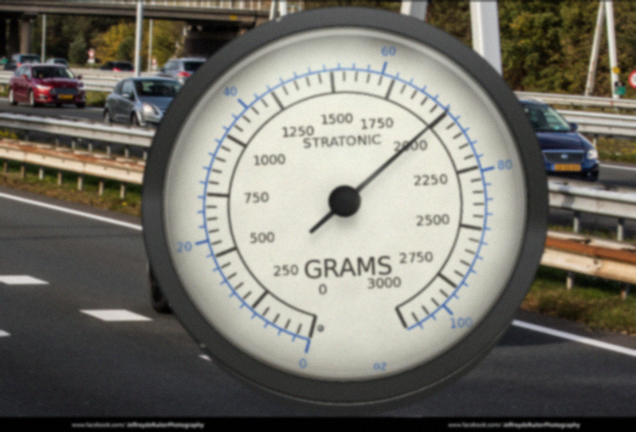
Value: 2000,g
